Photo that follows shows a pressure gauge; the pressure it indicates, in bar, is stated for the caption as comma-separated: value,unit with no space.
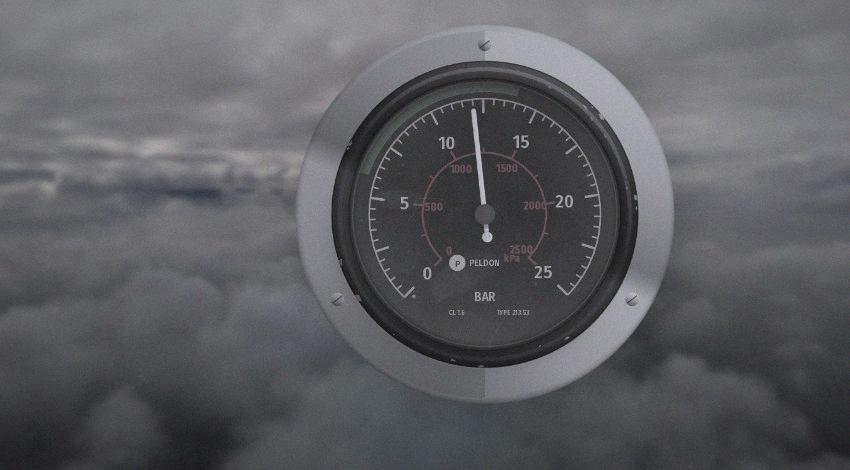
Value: 12,bar
